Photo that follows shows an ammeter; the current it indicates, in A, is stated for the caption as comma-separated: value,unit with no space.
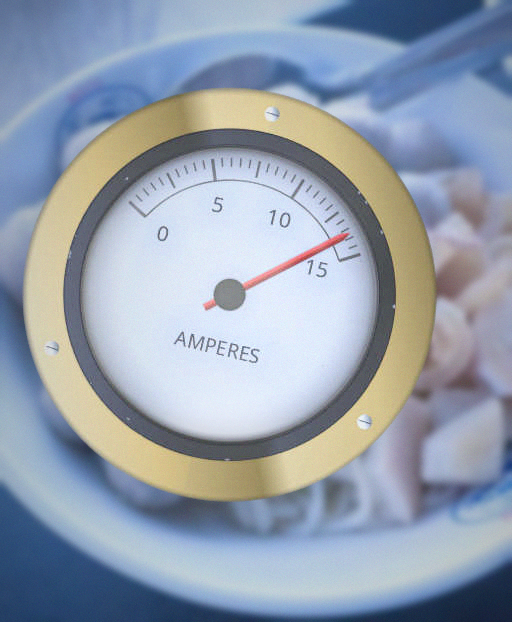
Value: 13.75,A
